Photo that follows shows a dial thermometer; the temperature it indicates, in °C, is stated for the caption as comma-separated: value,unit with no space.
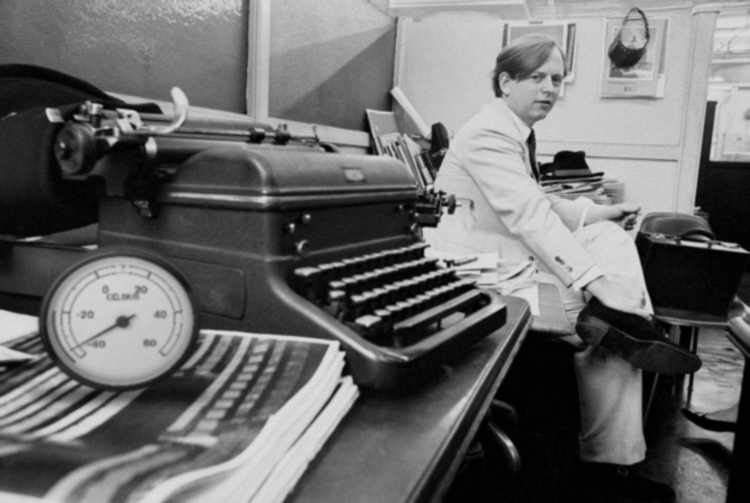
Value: -35,°C
